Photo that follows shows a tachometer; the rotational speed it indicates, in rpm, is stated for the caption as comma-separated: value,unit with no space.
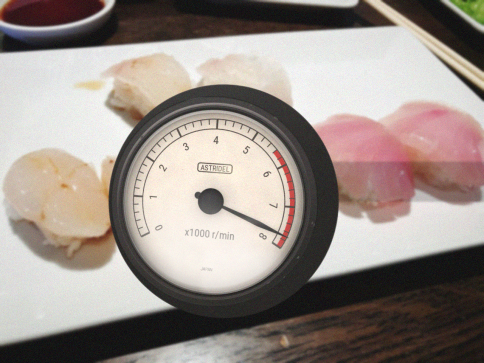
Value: 7700,rpm
